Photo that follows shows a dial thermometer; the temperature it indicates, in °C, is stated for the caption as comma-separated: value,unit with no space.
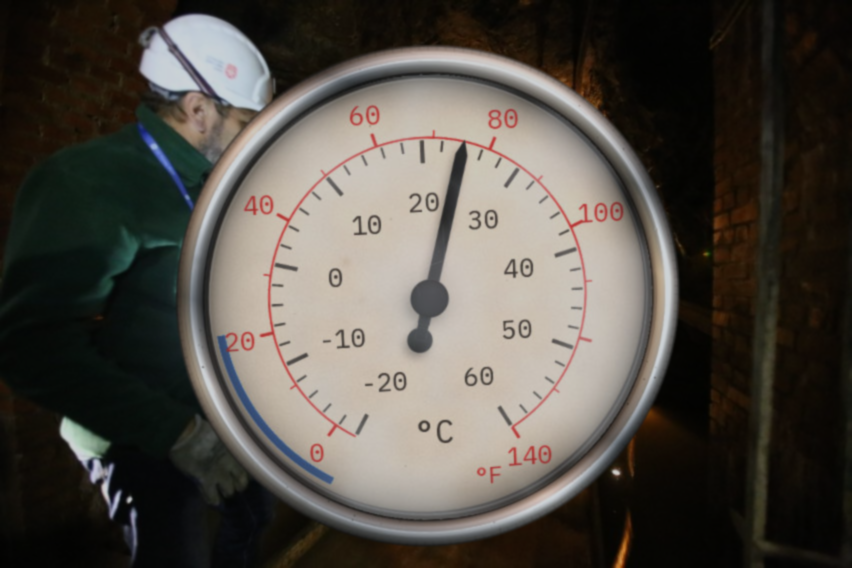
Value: 24,°C
